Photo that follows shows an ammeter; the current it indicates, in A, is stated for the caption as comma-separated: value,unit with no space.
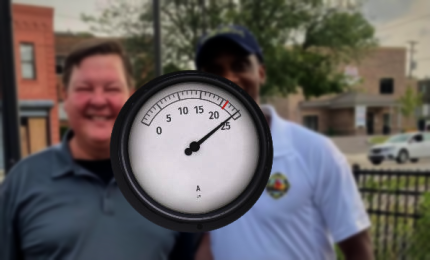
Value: 24,A
